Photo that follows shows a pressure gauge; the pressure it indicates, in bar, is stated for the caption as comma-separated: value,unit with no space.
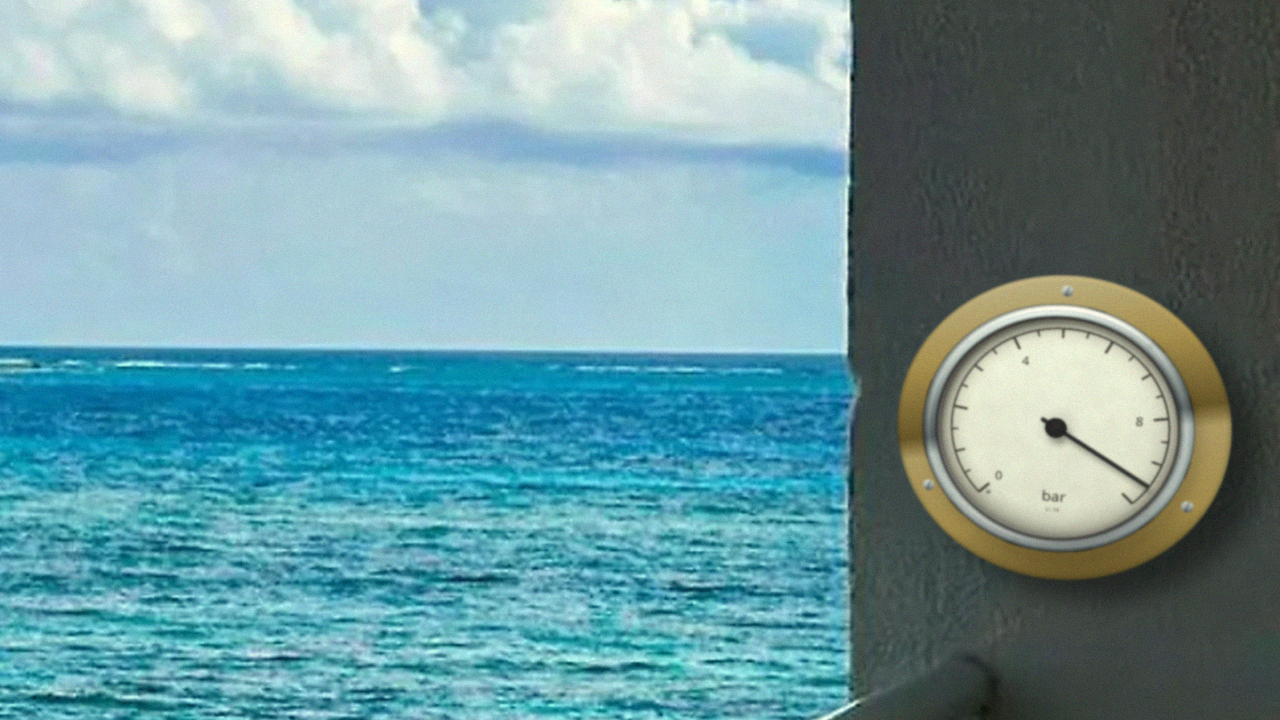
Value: 9.5,bar
